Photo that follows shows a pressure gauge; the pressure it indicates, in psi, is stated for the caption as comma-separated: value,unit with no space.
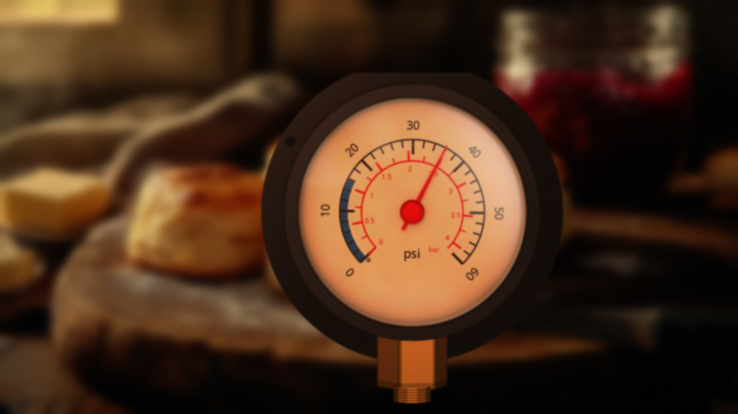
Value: 36,psi
